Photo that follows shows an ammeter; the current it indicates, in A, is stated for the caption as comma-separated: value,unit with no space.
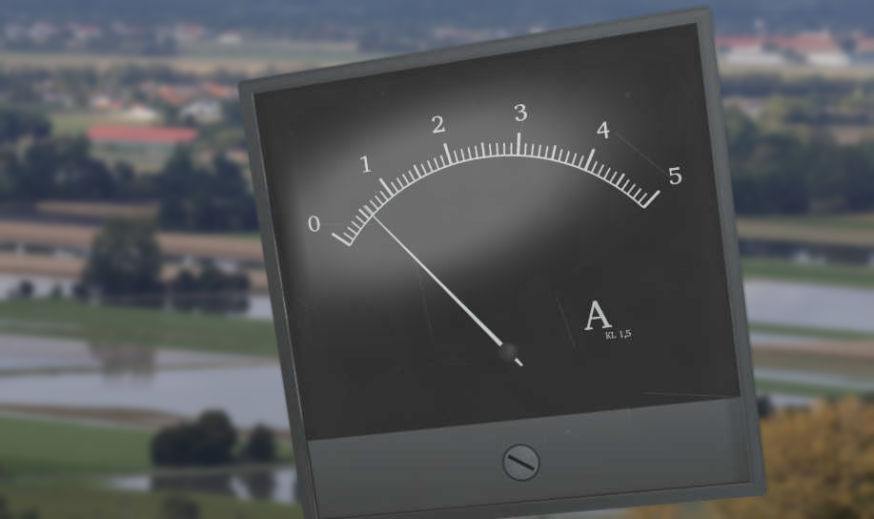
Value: 0.6,A
